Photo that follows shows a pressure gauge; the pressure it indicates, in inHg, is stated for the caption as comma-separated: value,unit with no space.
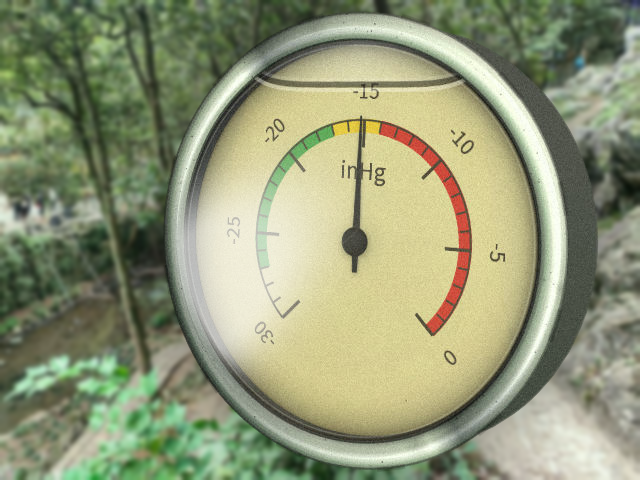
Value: -15,inHg
